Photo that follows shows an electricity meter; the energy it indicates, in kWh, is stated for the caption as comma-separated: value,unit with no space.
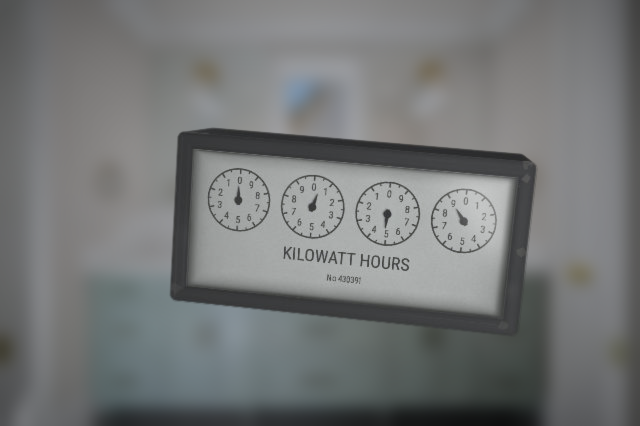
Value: 49,kWh
